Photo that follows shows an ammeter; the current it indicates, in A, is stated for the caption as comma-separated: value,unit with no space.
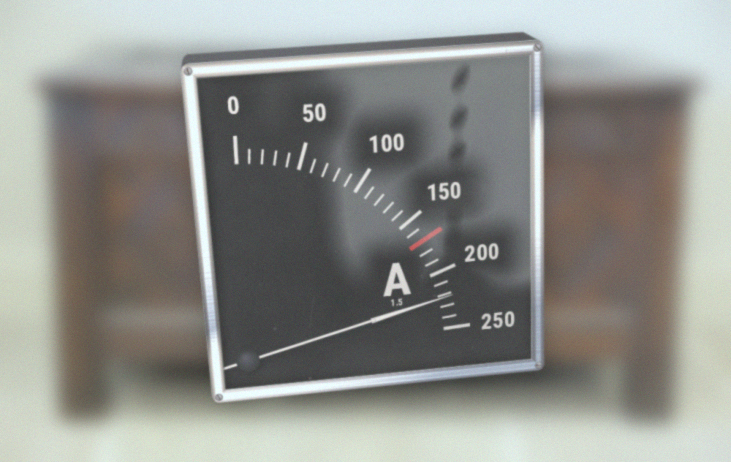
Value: 220,A
